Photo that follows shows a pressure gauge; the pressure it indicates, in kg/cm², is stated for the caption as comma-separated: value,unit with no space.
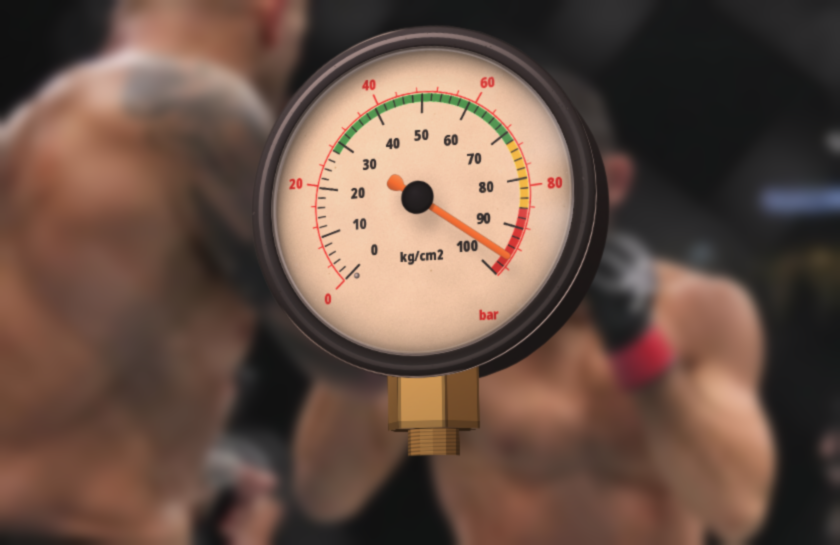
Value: 96,kg/cm²
